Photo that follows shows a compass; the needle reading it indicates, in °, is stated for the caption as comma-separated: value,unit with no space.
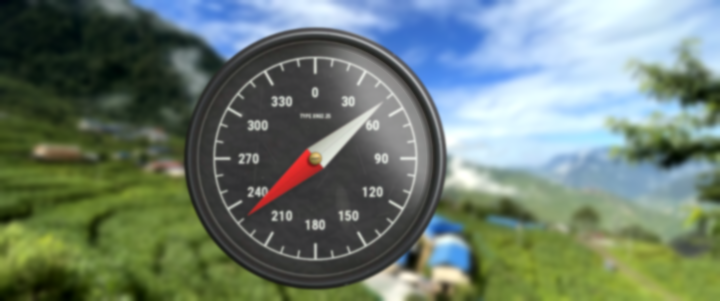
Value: 230,°
